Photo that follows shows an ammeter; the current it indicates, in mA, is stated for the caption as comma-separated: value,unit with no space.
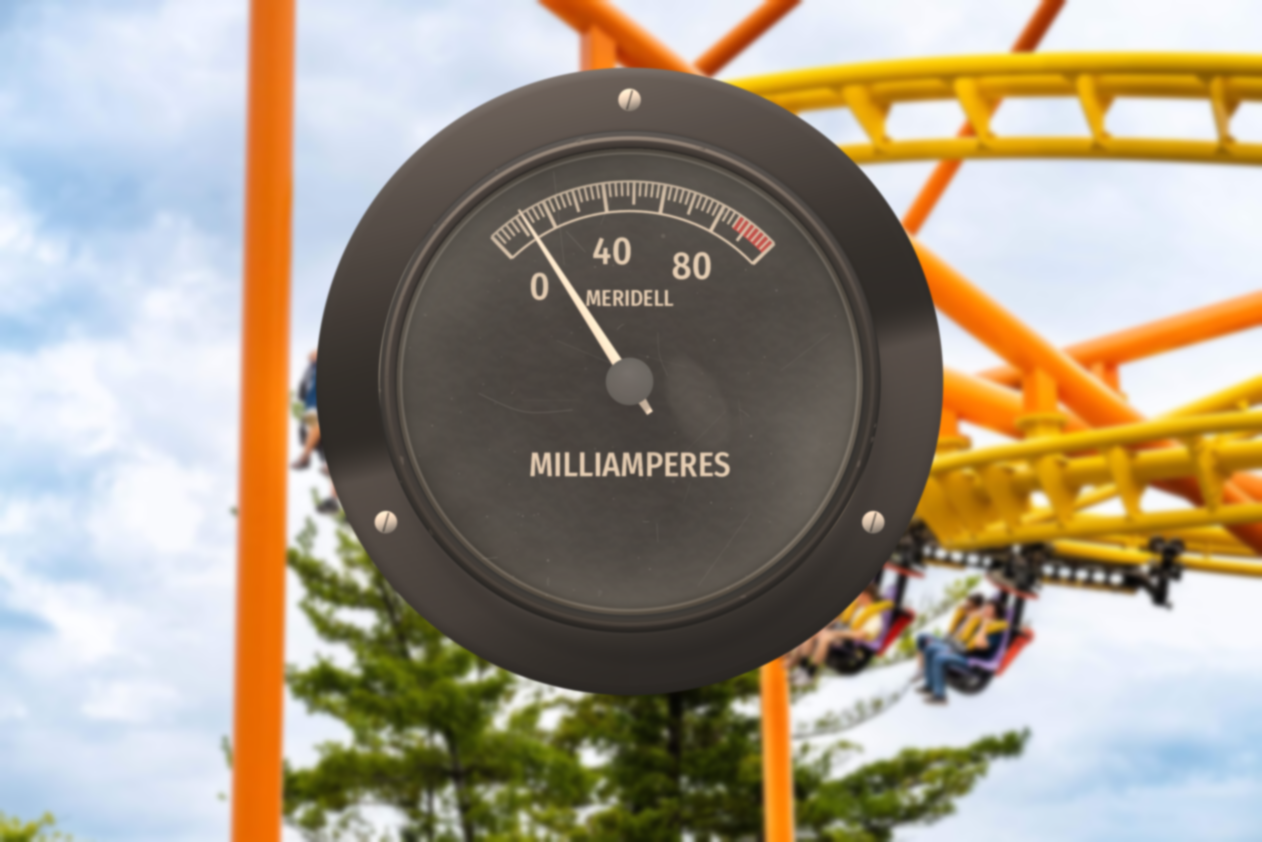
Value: 12,mA
